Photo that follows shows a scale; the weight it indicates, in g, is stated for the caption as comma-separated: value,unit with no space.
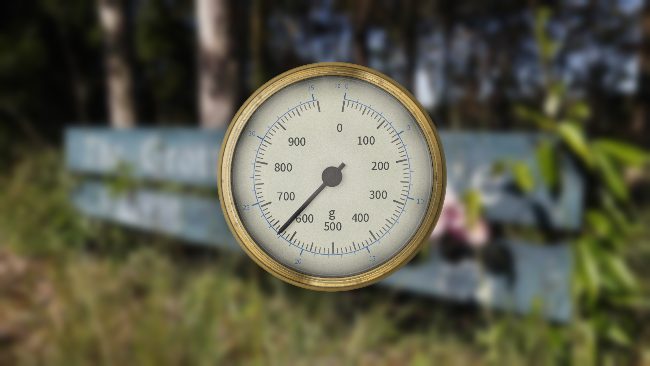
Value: 630,g
